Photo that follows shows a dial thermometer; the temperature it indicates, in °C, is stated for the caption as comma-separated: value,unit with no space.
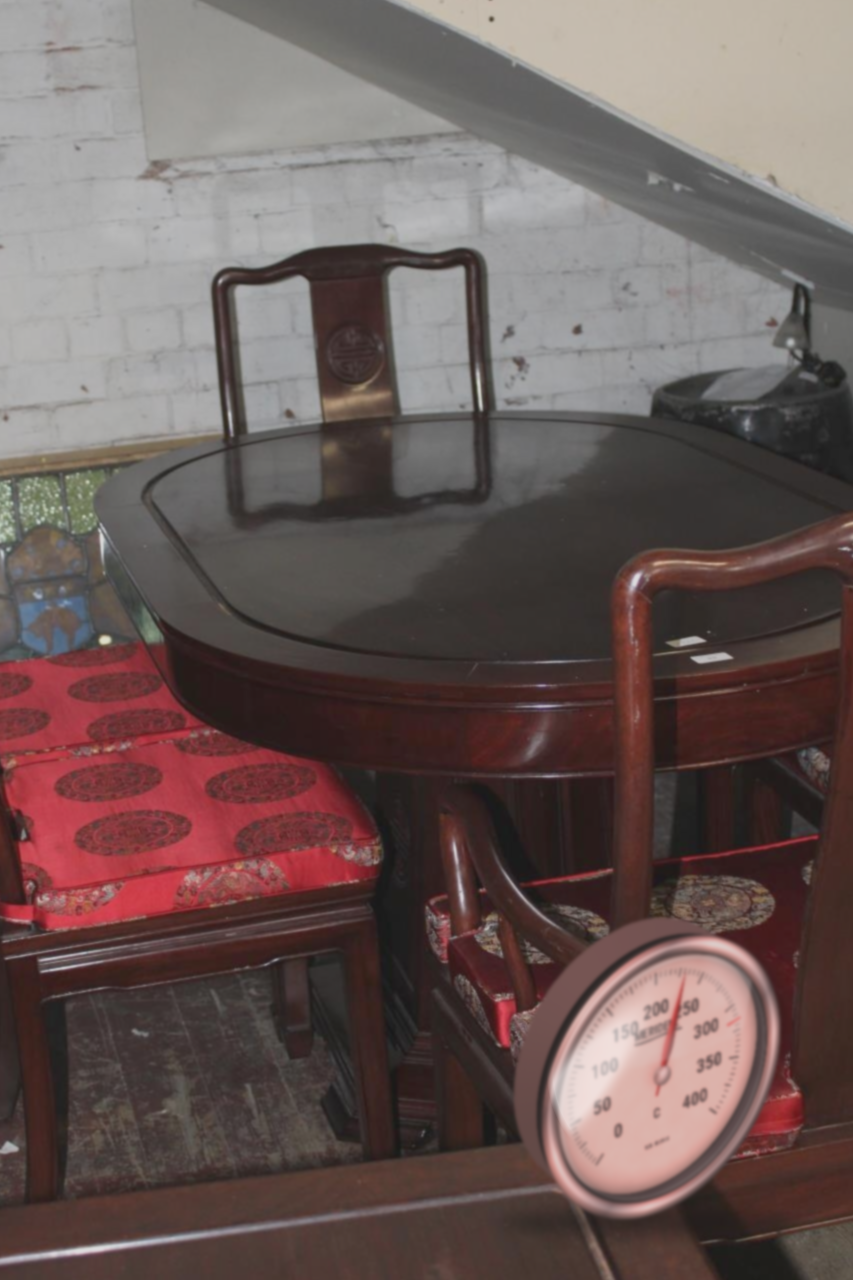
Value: 225,°C
